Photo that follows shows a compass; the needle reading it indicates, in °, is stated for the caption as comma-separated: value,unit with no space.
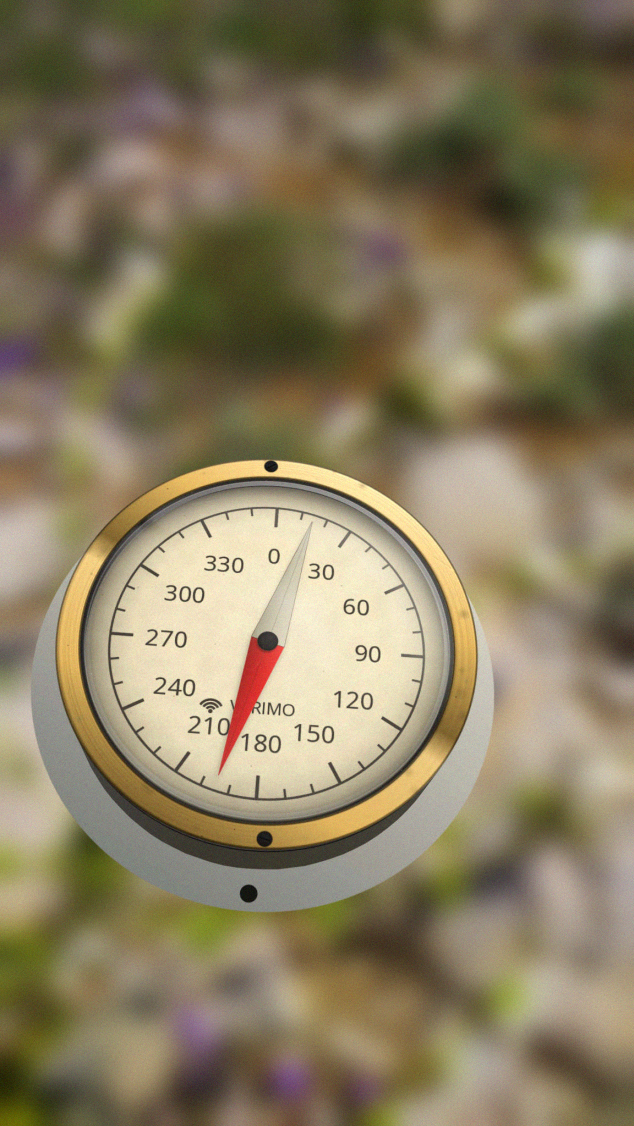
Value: 195,°
